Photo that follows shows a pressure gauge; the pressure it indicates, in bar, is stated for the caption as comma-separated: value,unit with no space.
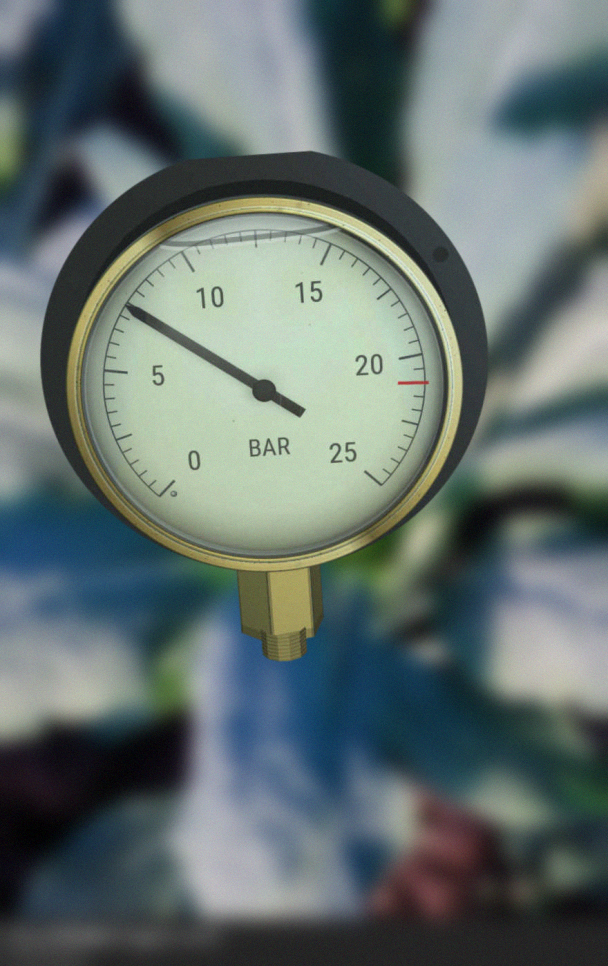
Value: 7.5,bar
